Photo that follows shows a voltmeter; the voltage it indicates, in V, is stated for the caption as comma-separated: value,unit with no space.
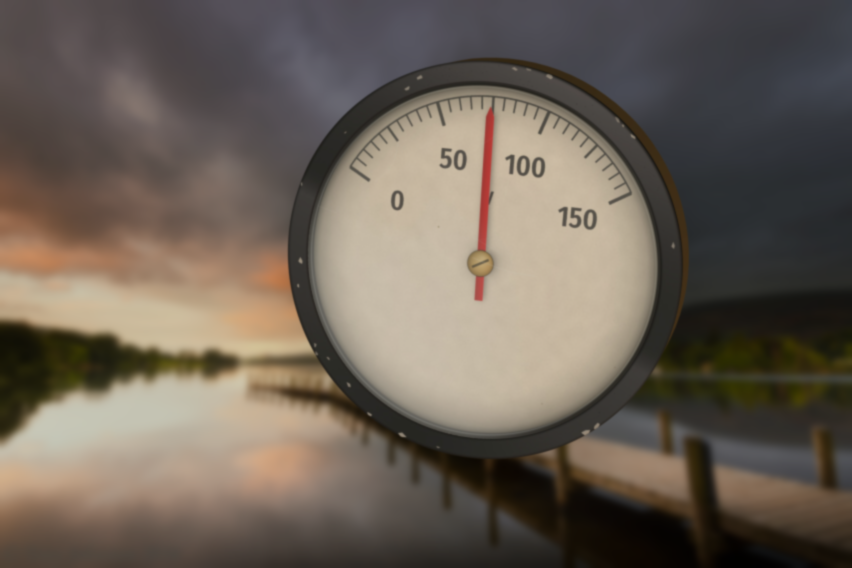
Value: 75,V
